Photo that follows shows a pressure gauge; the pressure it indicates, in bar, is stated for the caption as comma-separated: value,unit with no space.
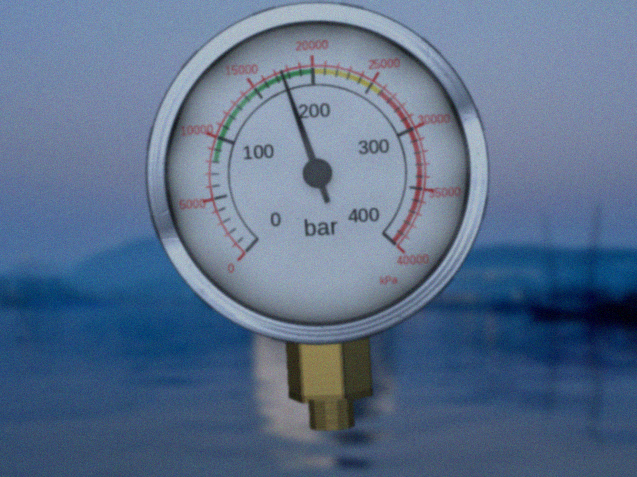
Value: 175,bar
